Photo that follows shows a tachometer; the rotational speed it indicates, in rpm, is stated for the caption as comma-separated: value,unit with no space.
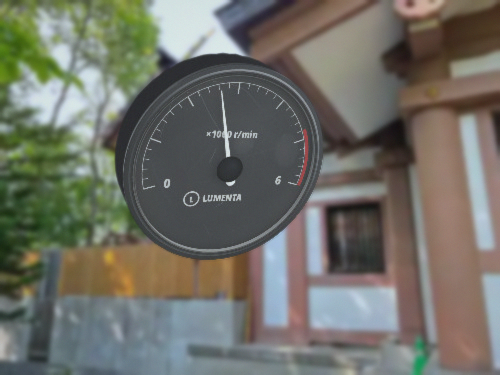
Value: 2600,rpm
